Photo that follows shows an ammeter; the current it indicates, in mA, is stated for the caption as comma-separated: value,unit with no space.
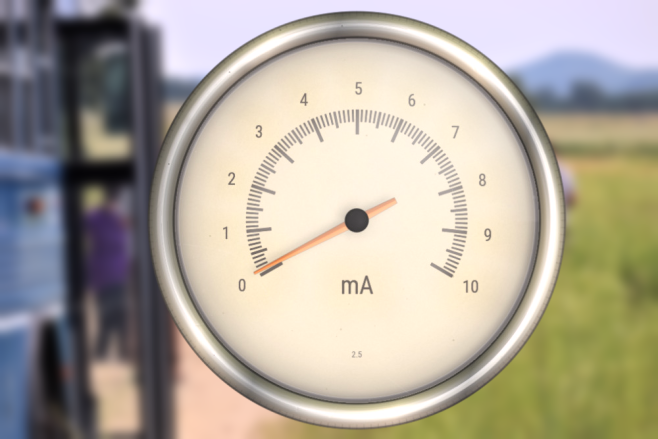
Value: 0.1,mA
